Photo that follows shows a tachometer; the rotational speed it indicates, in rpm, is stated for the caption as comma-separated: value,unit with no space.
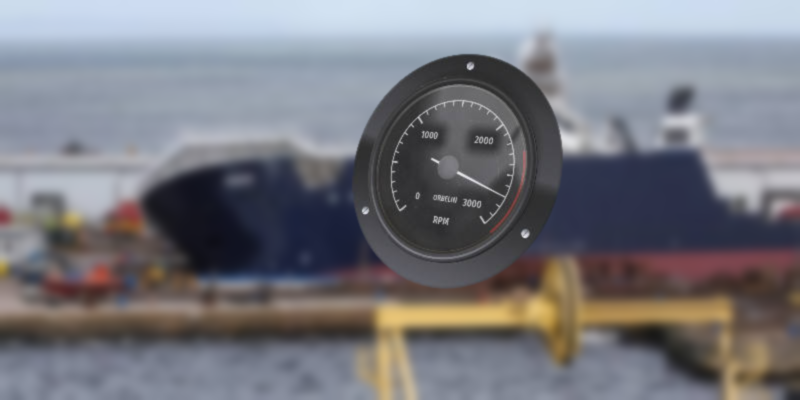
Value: 2700,rpm
